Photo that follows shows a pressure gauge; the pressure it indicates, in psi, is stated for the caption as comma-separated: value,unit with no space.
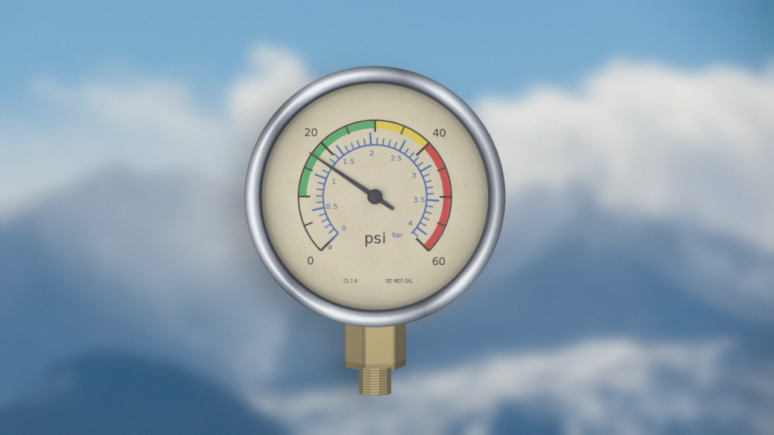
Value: 17.5,psi
